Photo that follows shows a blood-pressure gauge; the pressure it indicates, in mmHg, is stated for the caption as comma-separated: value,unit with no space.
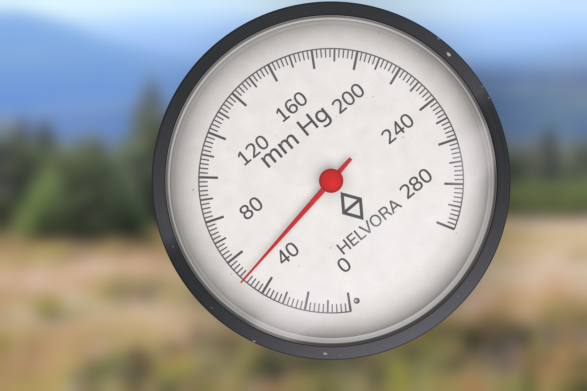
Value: 50,mmHg
